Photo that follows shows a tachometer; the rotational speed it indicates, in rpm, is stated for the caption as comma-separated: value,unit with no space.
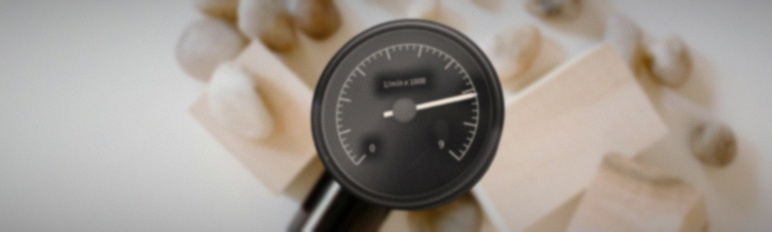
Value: 7200,rpm
